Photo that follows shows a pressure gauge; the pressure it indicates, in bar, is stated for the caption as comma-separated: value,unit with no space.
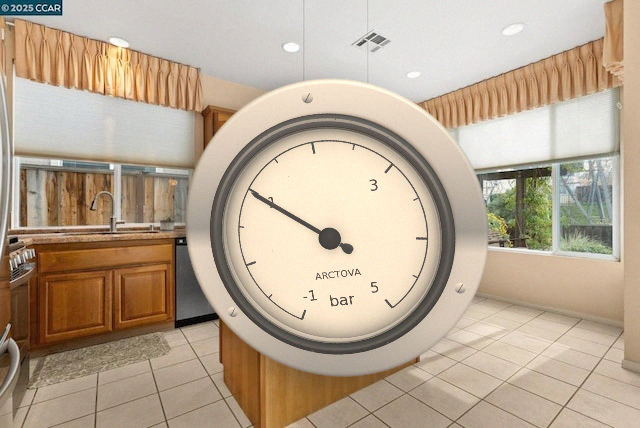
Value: 1,bar
